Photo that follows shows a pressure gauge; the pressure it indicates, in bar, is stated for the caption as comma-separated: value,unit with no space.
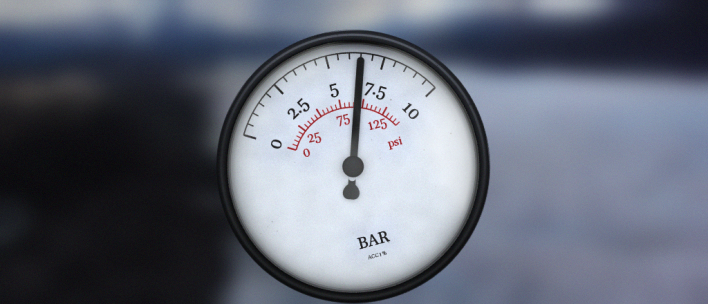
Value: 6.5,bar
